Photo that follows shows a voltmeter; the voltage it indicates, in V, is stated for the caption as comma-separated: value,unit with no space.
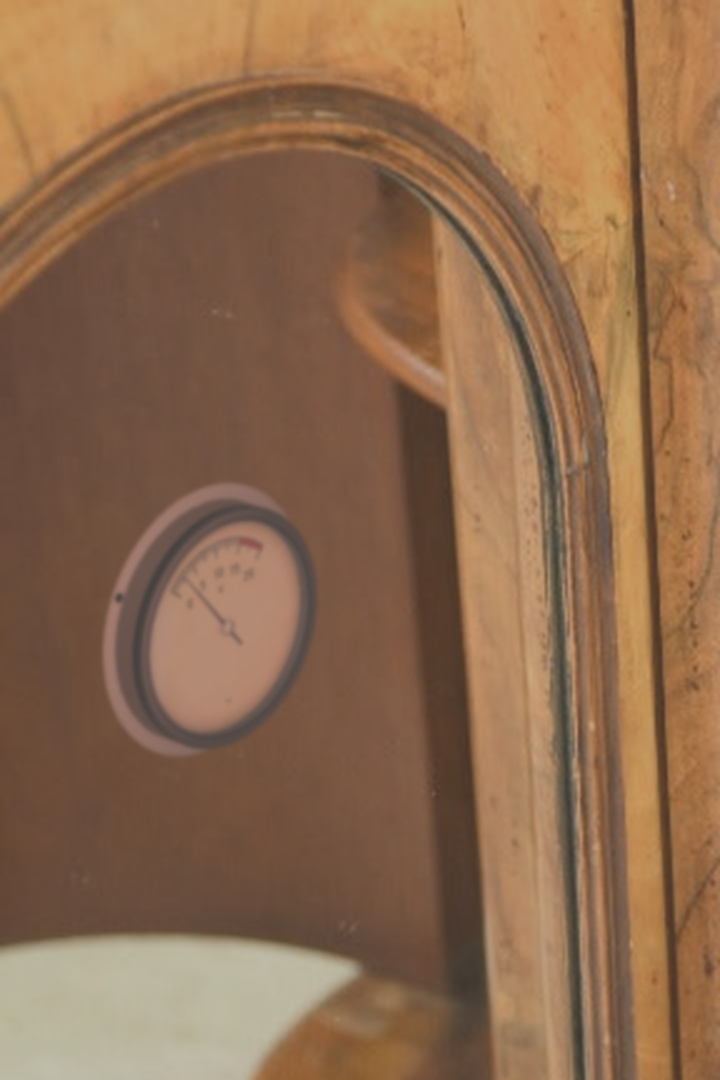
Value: 2.5,V
